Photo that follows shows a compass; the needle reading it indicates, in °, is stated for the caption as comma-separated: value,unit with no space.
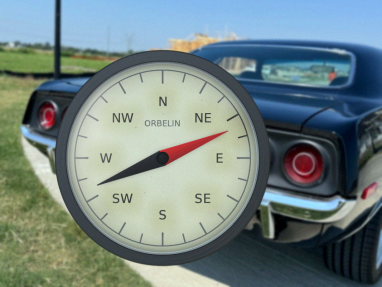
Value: 67.5,°
